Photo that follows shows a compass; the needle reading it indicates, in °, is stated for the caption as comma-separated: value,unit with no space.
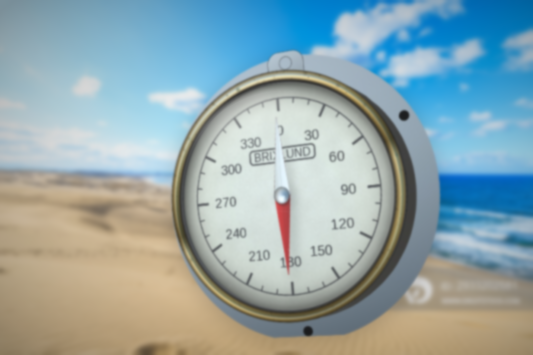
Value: 180,°
